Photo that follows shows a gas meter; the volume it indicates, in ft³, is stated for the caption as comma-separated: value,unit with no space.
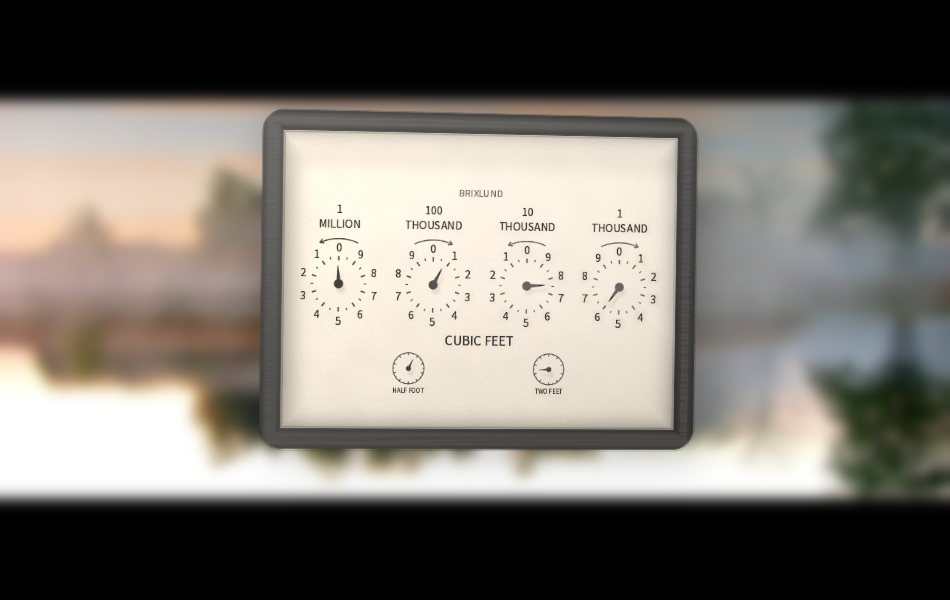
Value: 7600,ft³
